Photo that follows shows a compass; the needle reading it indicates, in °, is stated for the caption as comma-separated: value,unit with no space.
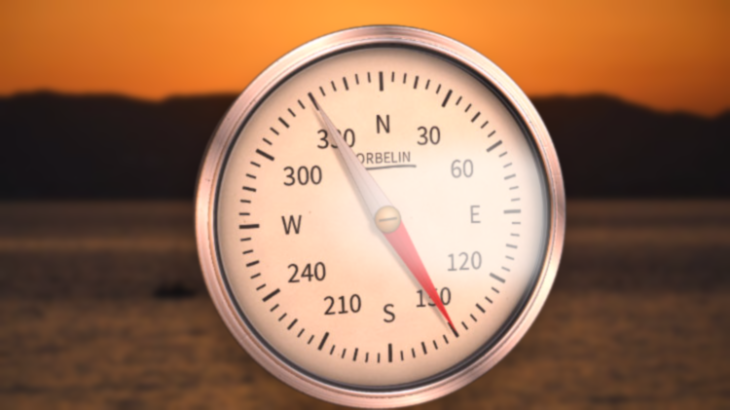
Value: 150,°
